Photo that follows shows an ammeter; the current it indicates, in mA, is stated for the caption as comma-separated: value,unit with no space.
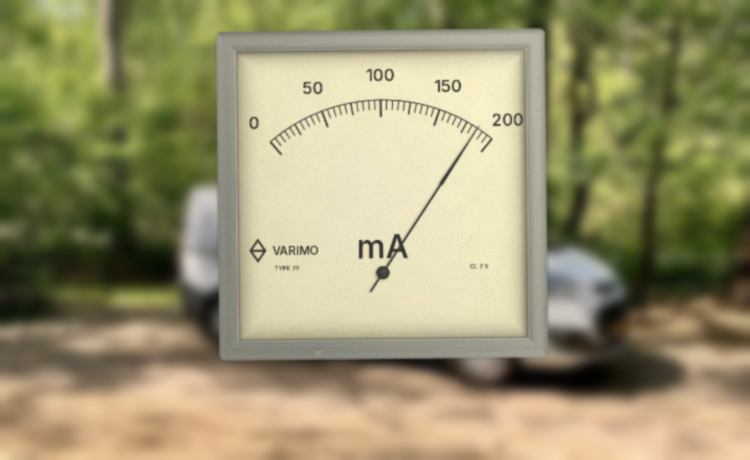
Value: 185,mA
